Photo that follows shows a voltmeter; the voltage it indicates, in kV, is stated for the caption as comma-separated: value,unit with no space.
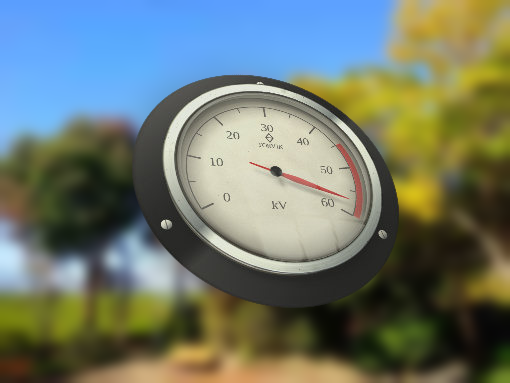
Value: 57.5,kV
